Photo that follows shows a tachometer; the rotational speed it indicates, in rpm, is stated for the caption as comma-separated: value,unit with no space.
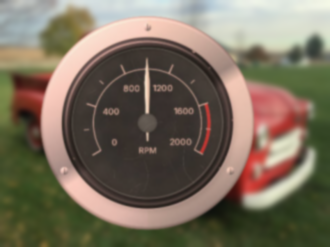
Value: 1000,rpm
